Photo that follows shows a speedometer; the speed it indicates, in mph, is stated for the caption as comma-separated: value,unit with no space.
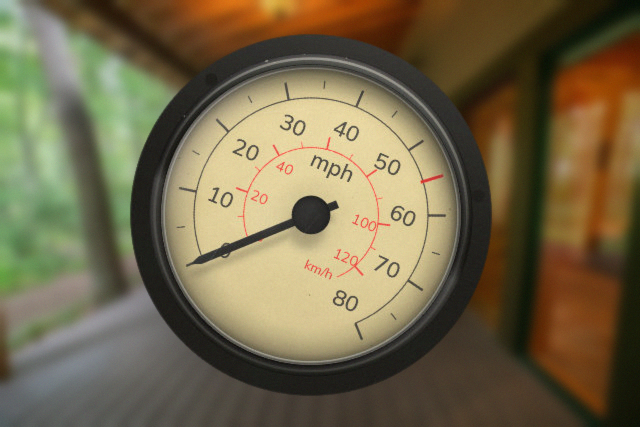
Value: 0,mph
